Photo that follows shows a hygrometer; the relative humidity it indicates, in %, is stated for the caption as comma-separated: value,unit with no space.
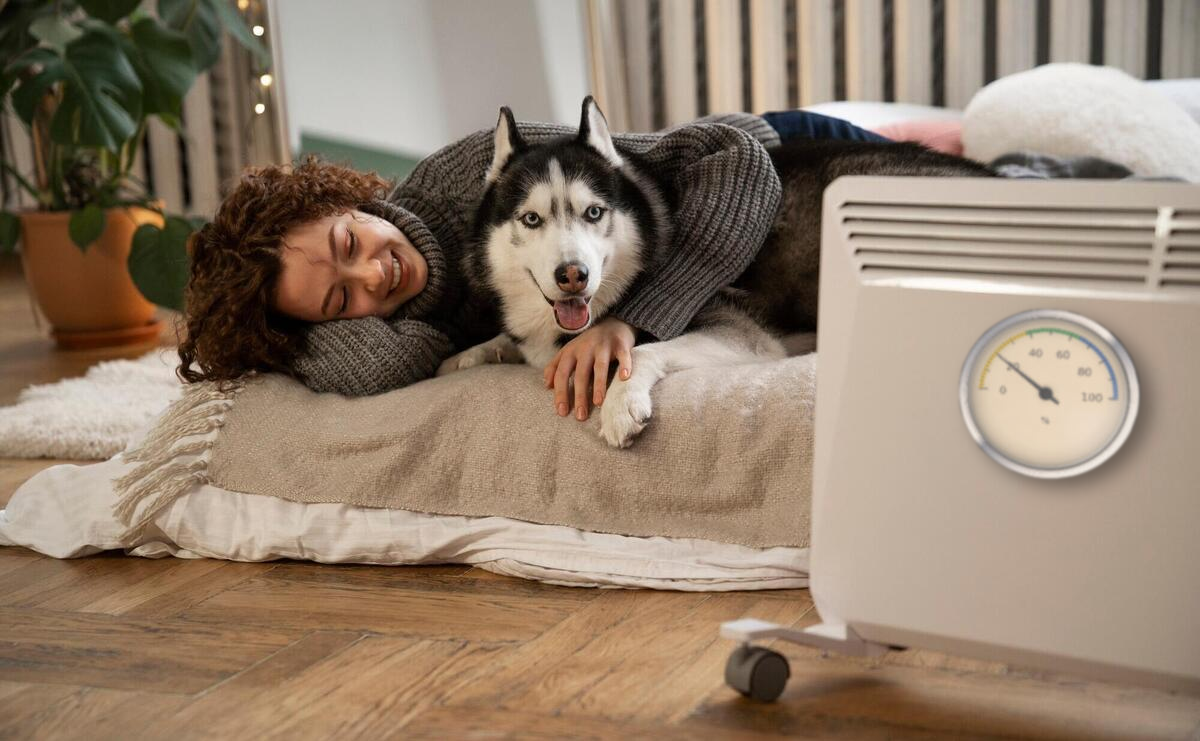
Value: 20,%
